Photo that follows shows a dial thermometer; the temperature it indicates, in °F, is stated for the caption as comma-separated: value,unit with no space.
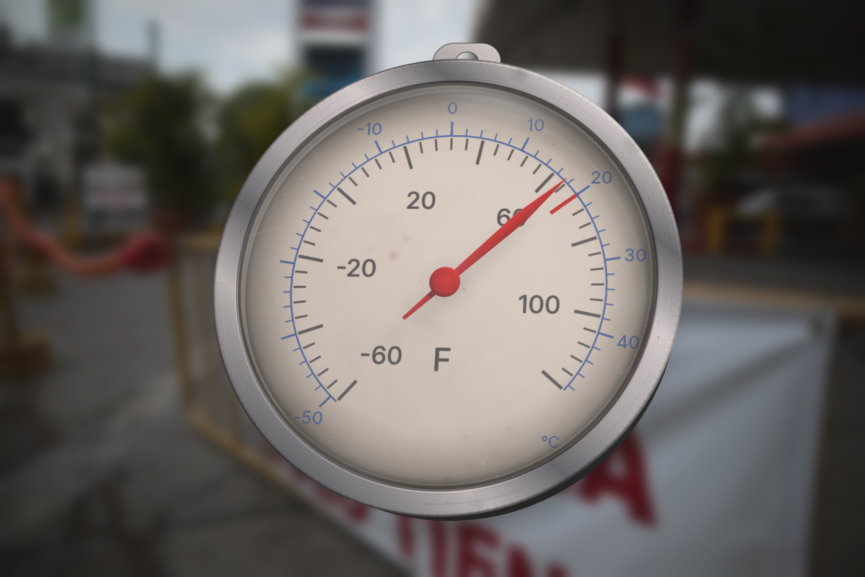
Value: 64,°F
